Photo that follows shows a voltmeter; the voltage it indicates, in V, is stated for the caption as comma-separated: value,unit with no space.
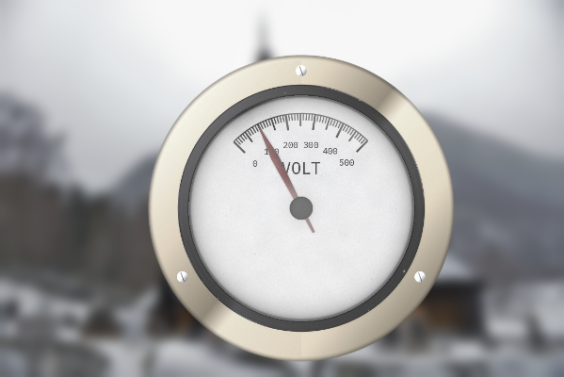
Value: 100,V
